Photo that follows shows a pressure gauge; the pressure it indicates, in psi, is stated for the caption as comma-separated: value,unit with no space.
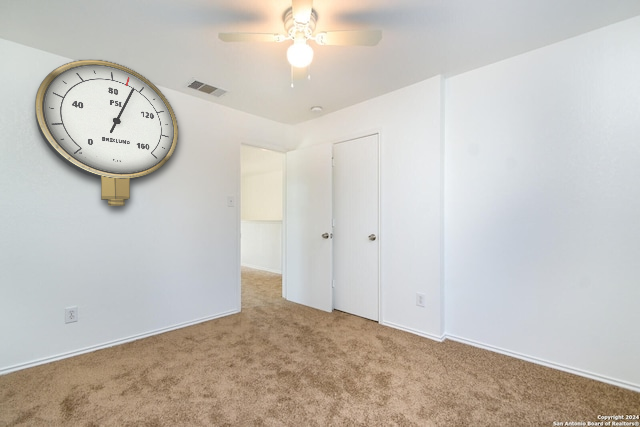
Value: 95,psi
